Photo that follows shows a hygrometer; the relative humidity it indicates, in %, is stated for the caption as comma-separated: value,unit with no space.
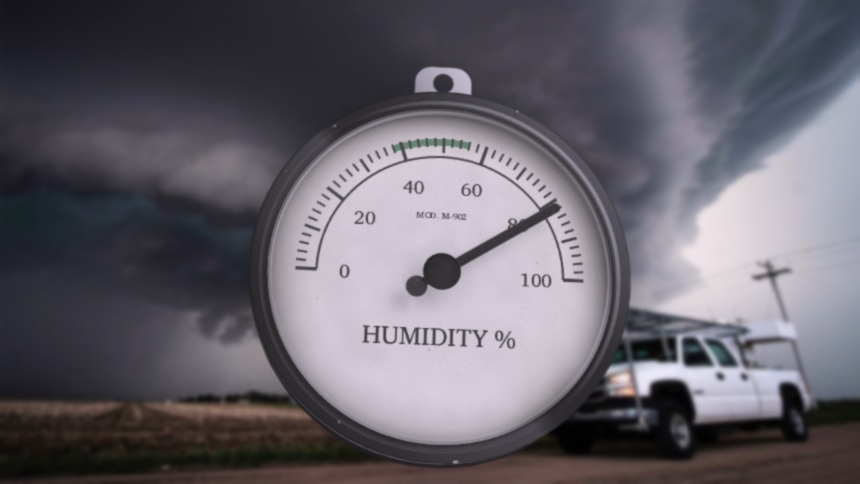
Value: 82,%
